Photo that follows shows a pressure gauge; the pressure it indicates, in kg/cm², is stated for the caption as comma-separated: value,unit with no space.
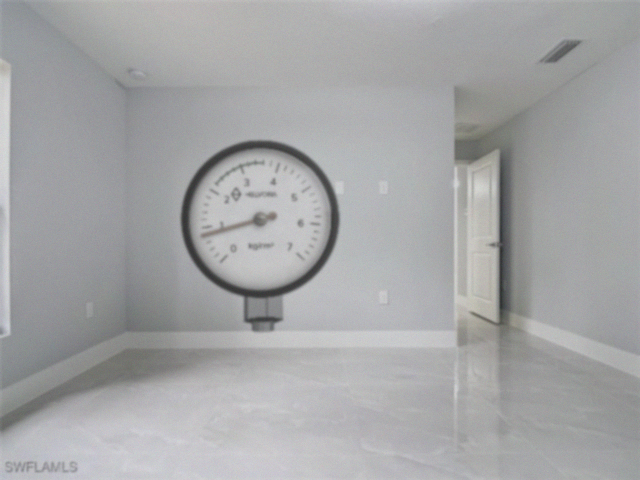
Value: 0.8,kg/cm²
